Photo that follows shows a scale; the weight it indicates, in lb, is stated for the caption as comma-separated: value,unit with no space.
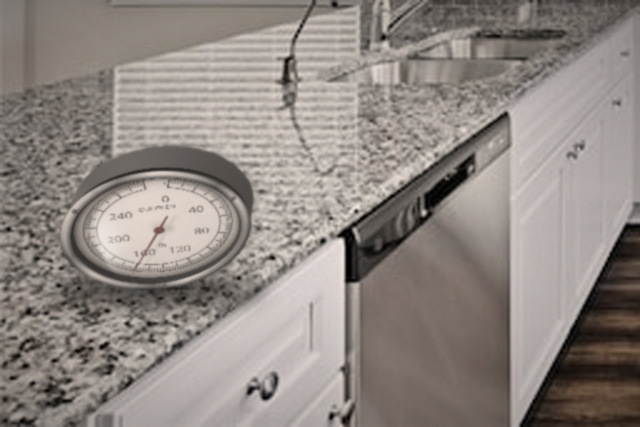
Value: 160,lb
